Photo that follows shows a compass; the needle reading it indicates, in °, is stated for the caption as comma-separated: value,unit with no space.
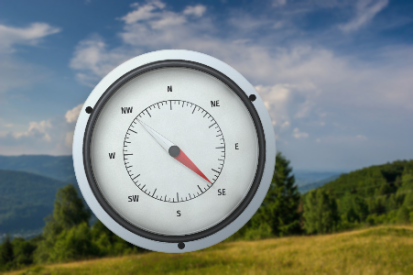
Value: 135,°
